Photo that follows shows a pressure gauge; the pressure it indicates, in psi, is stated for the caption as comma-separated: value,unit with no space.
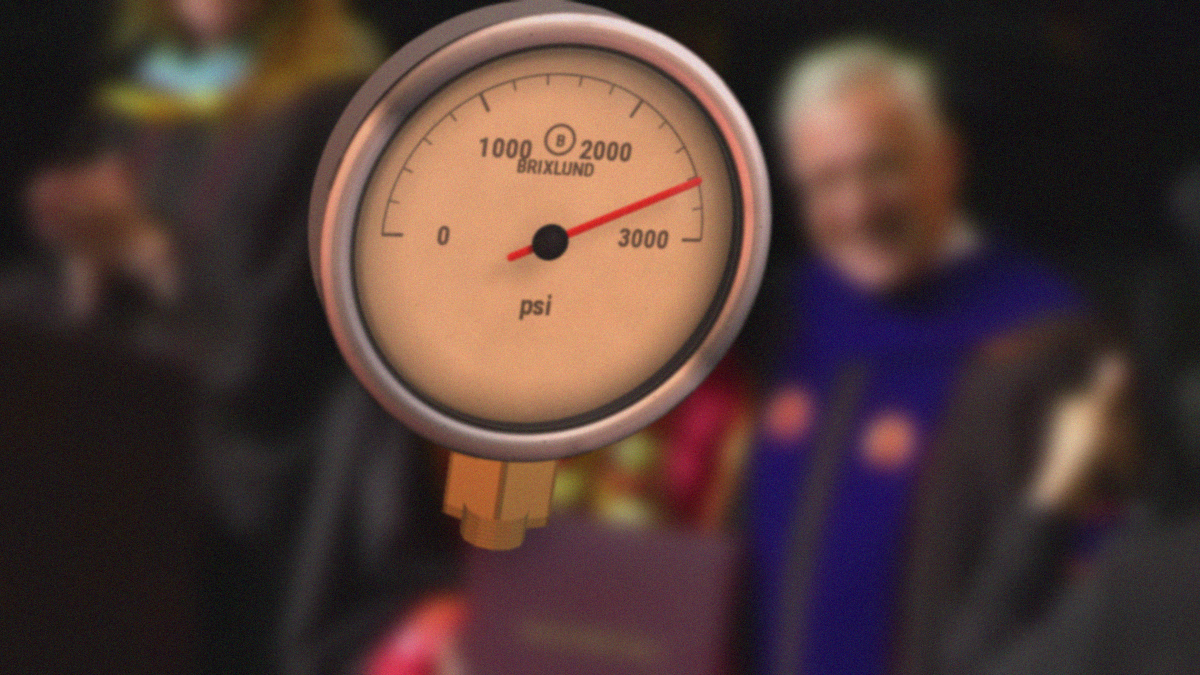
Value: 2600,psi
